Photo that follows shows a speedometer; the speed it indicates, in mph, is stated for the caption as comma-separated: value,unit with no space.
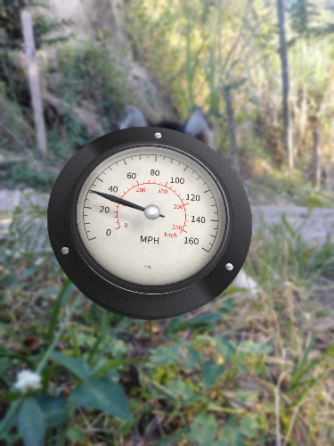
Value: 30,mph
